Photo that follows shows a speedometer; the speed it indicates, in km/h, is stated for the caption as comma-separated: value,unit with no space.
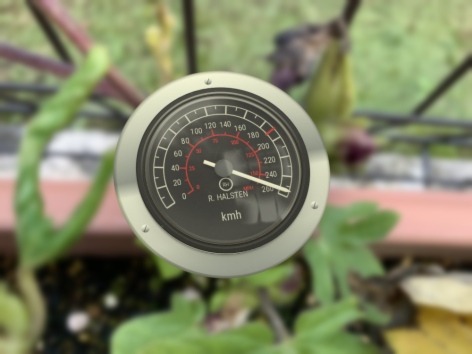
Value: 255,km/h
